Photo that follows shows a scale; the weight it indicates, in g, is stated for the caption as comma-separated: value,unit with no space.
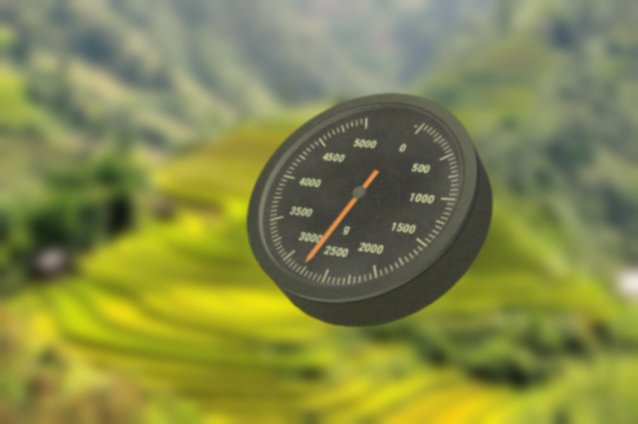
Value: 2750,g
